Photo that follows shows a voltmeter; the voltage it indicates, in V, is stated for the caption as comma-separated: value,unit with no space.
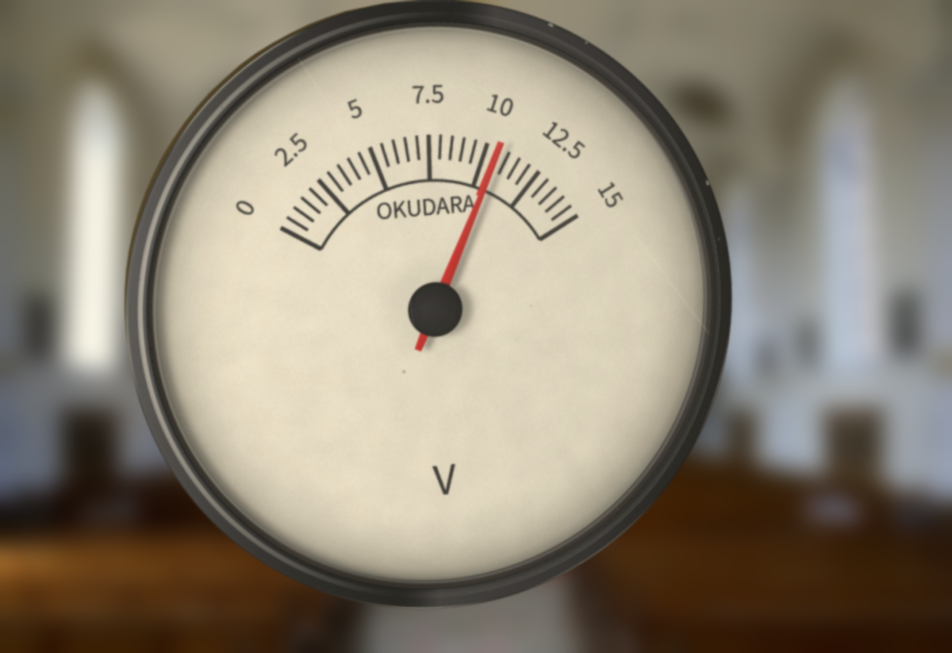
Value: 10.5,V
